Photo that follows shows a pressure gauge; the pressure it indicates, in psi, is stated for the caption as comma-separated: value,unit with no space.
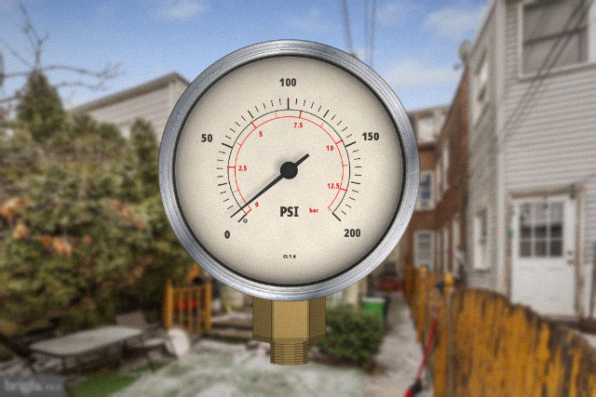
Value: 5,psi
